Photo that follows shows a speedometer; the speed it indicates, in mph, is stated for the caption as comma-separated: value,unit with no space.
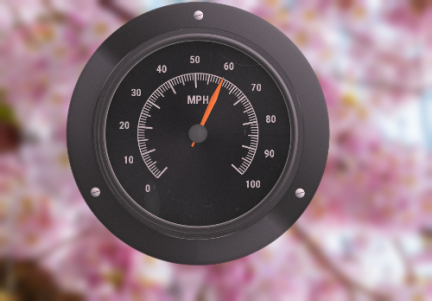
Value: 60,mph
